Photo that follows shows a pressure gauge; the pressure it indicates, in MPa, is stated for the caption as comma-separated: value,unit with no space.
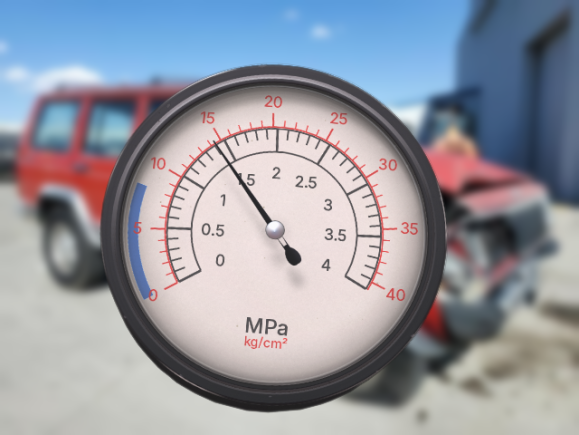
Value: 1.4,MPa
